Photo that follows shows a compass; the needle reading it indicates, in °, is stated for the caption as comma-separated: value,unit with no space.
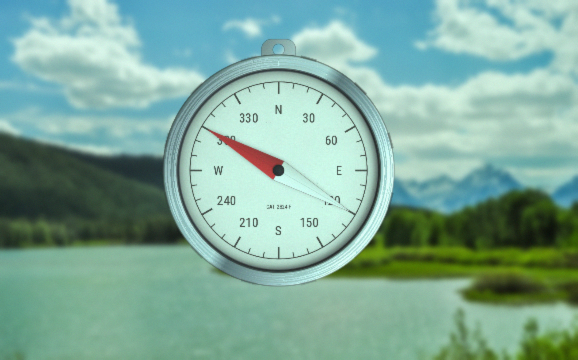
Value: 300,°
